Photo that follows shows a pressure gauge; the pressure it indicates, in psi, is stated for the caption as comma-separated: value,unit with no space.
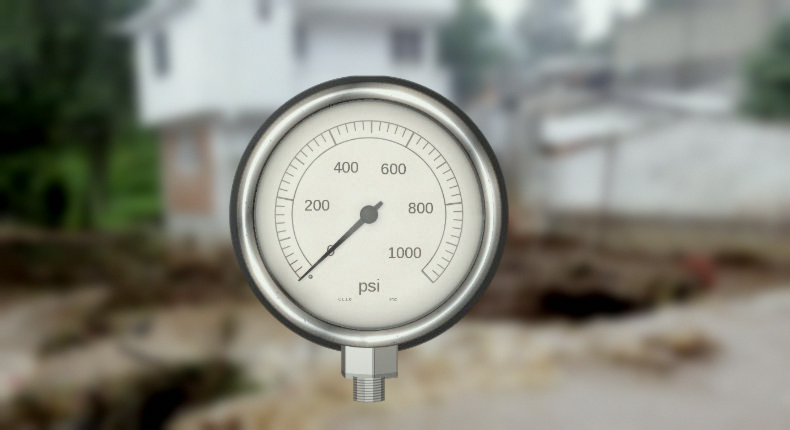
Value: 0,psi
